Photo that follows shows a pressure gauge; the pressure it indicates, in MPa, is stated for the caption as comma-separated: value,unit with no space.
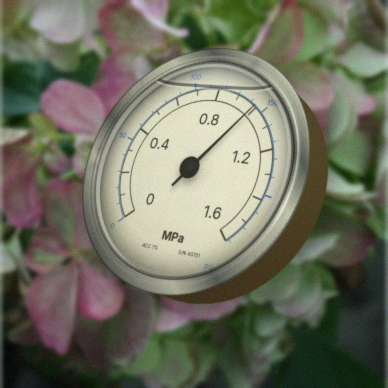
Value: 1,MPa
